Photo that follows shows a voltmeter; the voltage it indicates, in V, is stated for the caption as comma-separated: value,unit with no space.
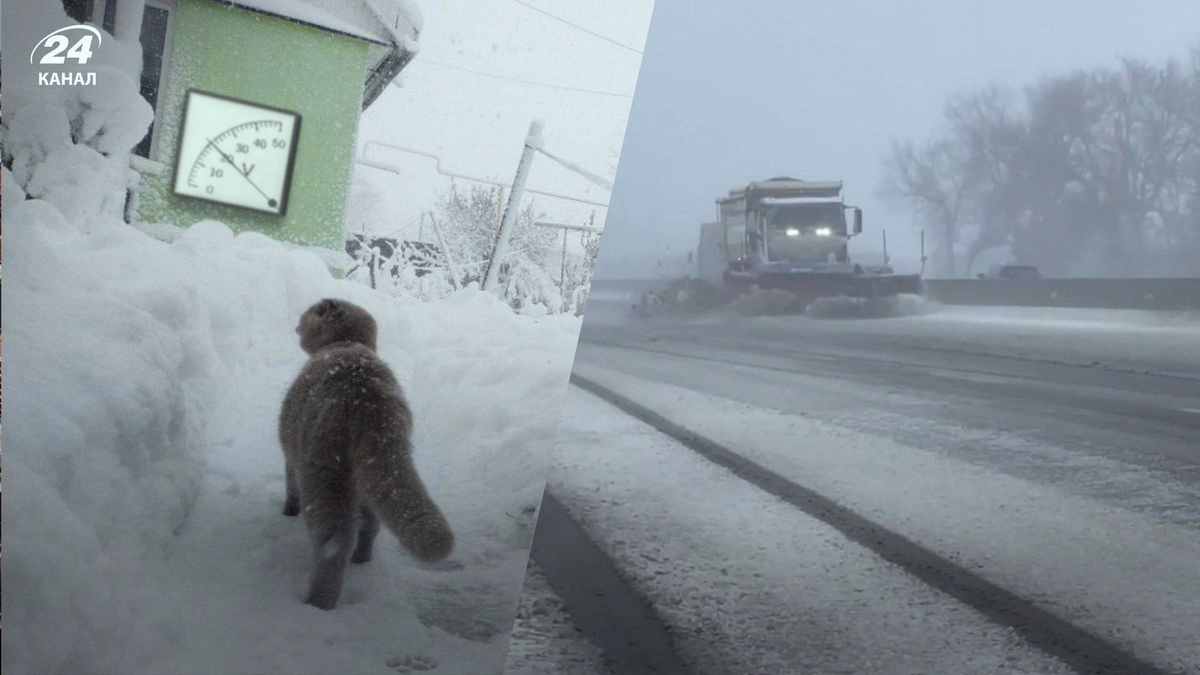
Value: 20,V
